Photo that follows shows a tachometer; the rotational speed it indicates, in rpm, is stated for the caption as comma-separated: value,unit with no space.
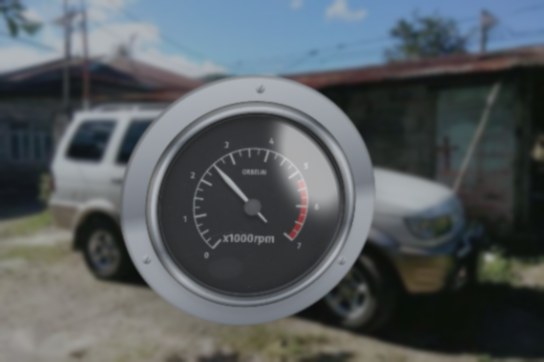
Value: 2500,rpm
